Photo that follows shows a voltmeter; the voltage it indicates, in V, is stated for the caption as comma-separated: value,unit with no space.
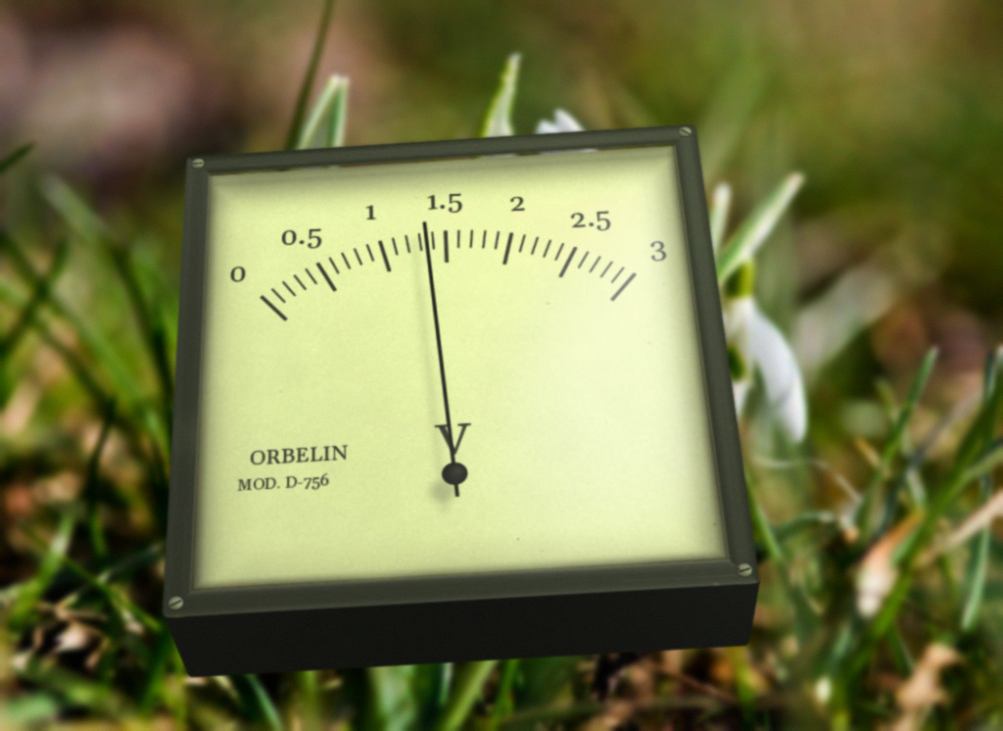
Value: 1.35,V
